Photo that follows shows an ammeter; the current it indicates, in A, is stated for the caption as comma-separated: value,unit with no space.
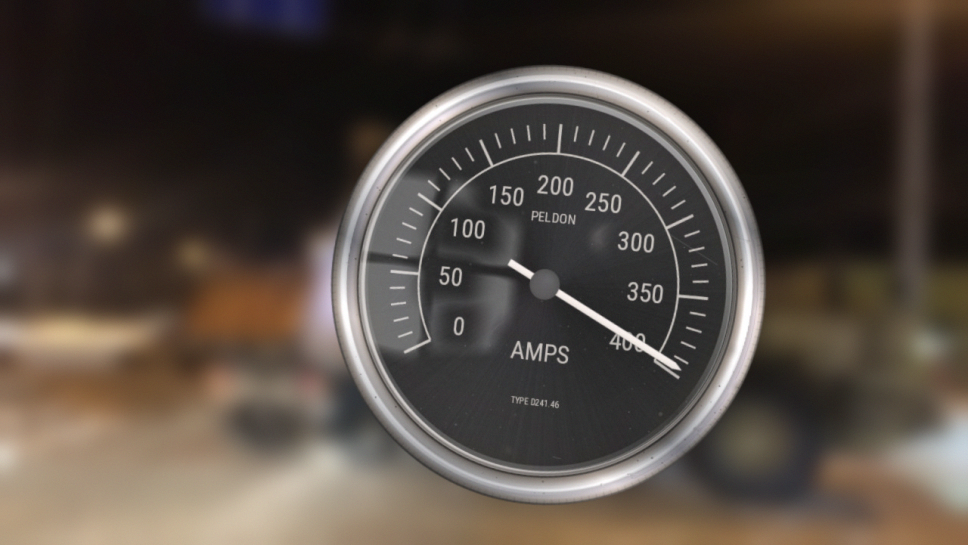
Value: 395,A
